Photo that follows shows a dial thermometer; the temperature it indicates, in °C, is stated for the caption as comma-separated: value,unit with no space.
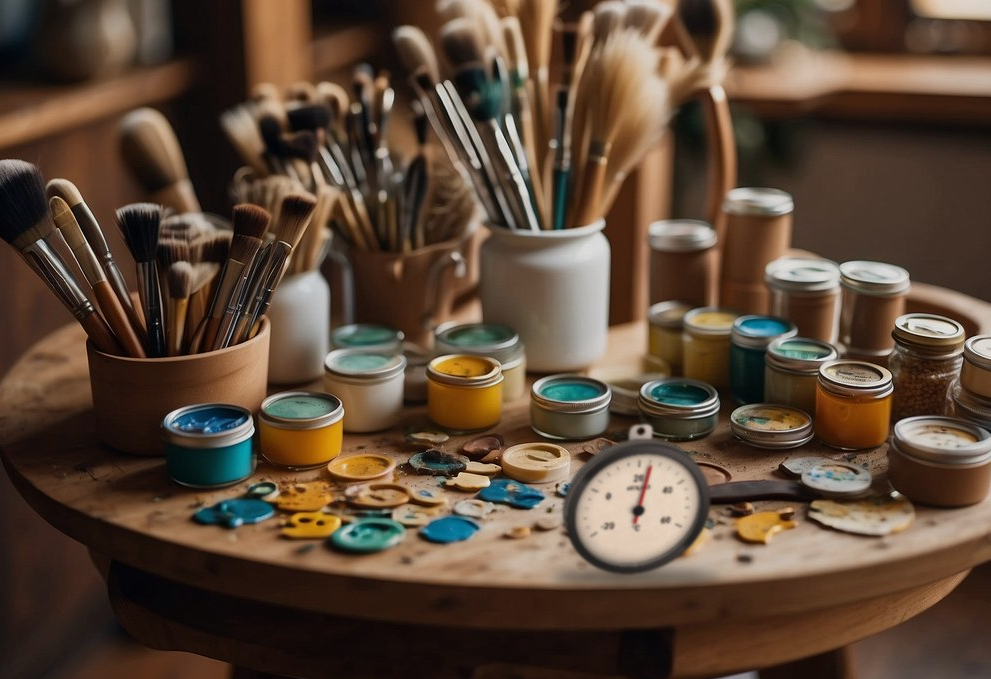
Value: 24,°C
